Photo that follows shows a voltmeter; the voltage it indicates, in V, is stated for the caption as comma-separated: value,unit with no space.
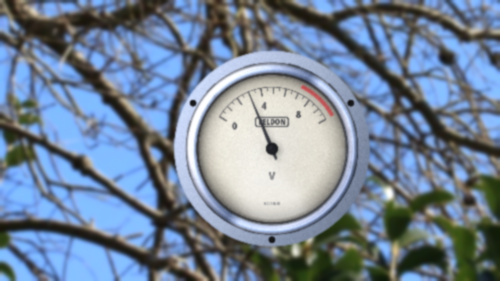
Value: 3,V
